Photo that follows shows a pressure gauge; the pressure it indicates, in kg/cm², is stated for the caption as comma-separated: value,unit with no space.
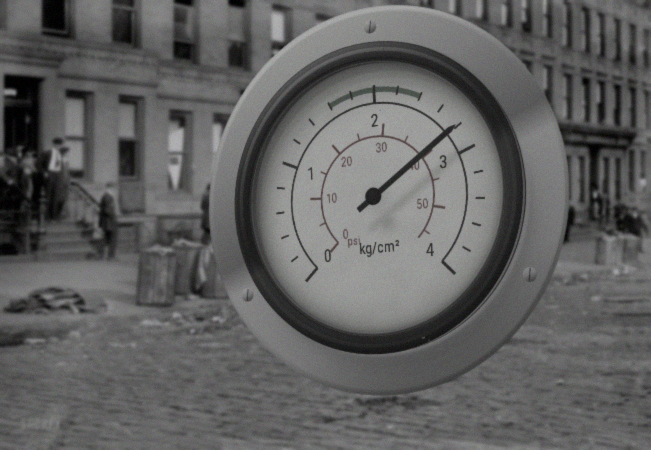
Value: 2.8,kg/cm²
